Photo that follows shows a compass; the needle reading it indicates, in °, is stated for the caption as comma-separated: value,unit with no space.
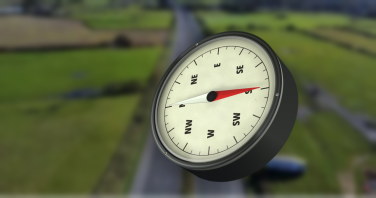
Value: 180,°
